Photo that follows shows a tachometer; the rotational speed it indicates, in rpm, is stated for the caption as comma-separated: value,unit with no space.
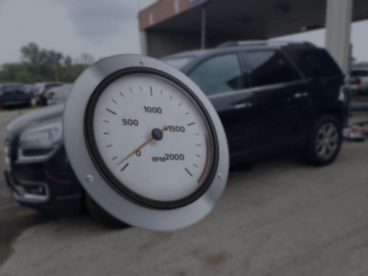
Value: 50,rpm
